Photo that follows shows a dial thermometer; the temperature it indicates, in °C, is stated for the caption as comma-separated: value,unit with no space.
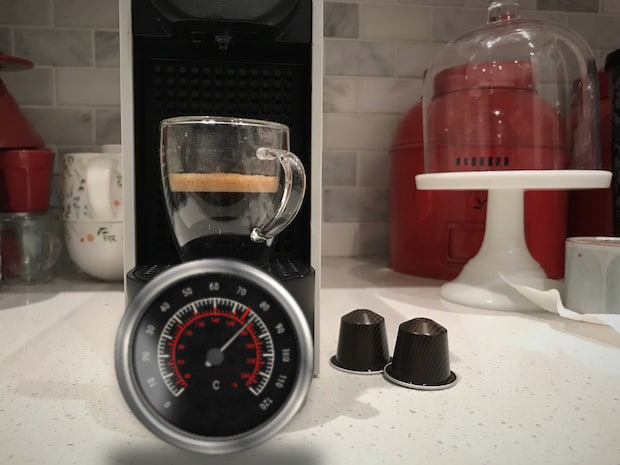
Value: 80,°C
